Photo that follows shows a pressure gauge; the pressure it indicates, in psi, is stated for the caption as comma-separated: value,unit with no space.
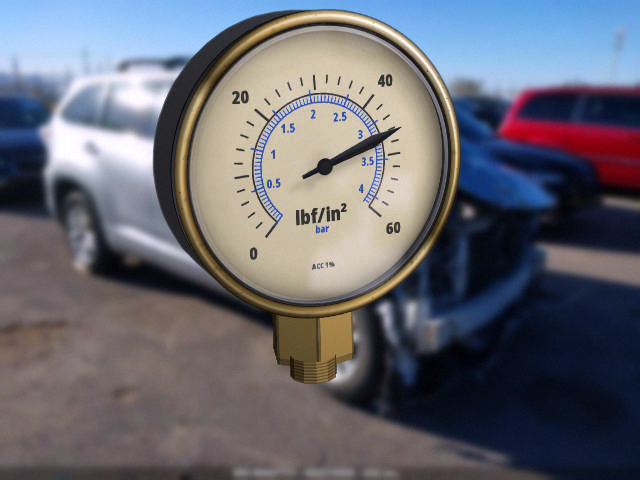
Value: 46,psi
